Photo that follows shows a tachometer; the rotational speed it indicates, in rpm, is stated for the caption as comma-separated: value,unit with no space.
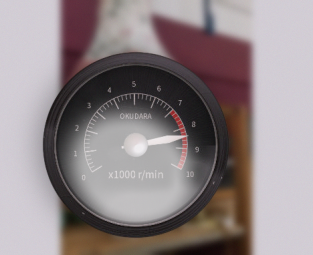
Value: 8400,rpm
